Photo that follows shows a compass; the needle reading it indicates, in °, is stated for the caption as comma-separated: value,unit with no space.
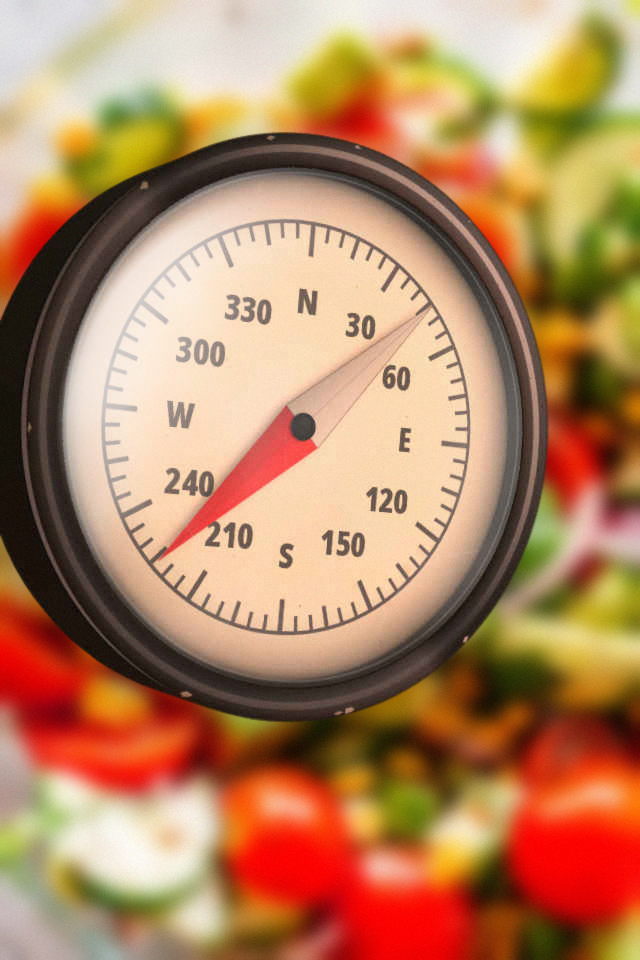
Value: 225,°
